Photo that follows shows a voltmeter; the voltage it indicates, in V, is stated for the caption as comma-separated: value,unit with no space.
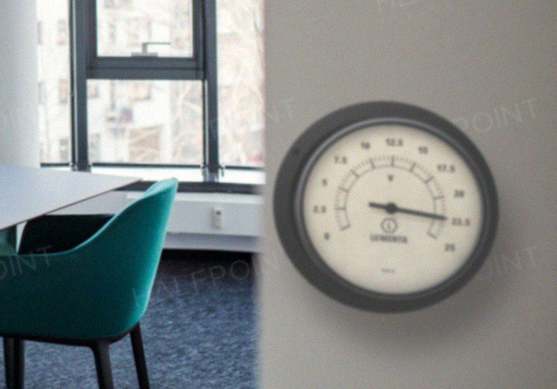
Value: 22.5,V
